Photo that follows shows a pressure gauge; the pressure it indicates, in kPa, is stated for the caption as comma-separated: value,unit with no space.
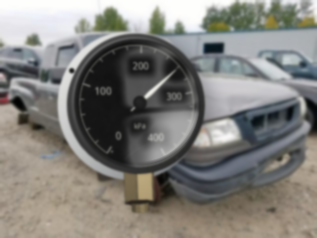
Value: 260,kPa
